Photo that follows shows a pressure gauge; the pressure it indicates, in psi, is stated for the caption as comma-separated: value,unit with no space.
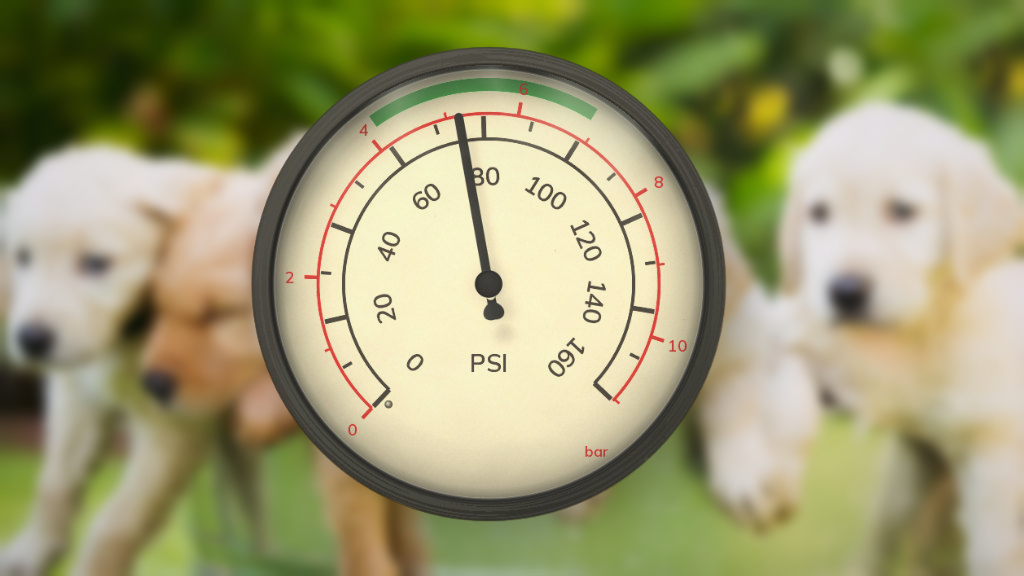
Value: 75,psi
